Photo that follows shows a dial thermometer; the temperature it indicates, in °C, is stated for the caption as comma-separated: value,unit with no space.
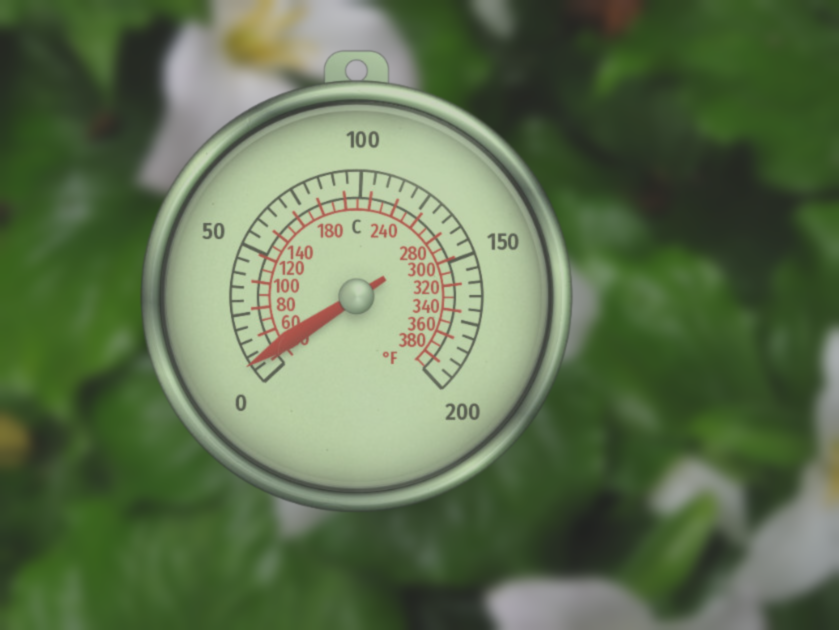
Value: 7.5,°C
